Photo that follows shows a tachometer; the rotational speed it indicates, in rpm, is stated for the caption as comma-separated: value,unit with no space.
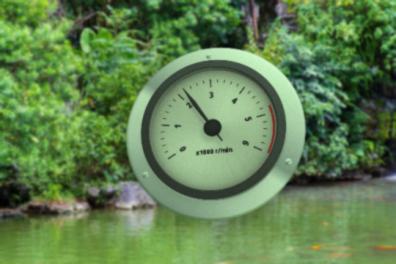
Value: 2200,rpm
